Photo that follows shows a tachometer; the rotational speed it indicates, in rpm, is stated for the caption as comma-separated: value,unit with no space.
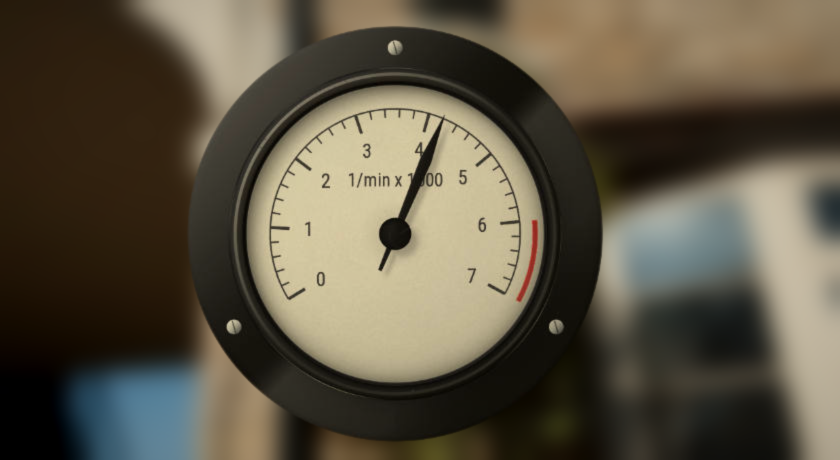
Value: 4200,rpm
